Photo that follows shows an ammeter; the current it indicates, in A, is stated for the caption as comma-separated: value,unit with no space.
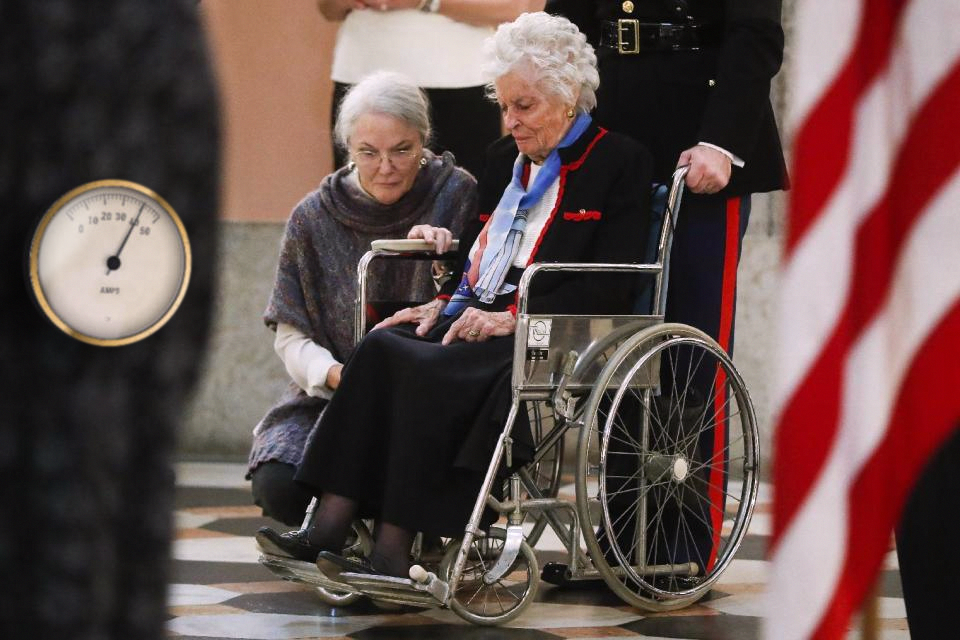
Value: 40,A
